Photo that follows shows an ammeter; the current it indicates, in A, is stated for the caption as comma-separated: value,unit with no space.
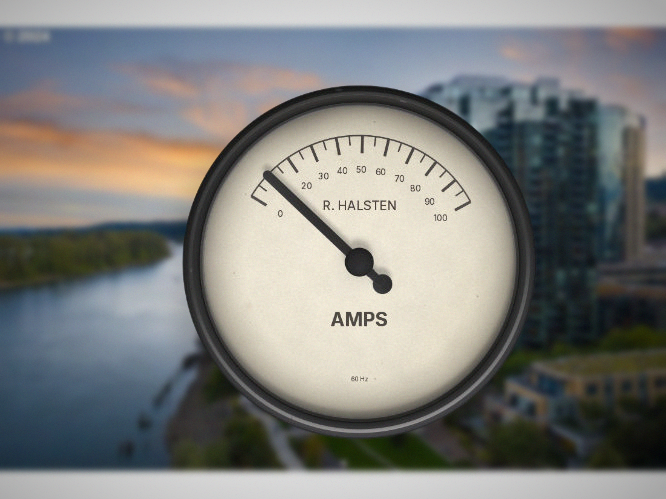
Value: 10,A
